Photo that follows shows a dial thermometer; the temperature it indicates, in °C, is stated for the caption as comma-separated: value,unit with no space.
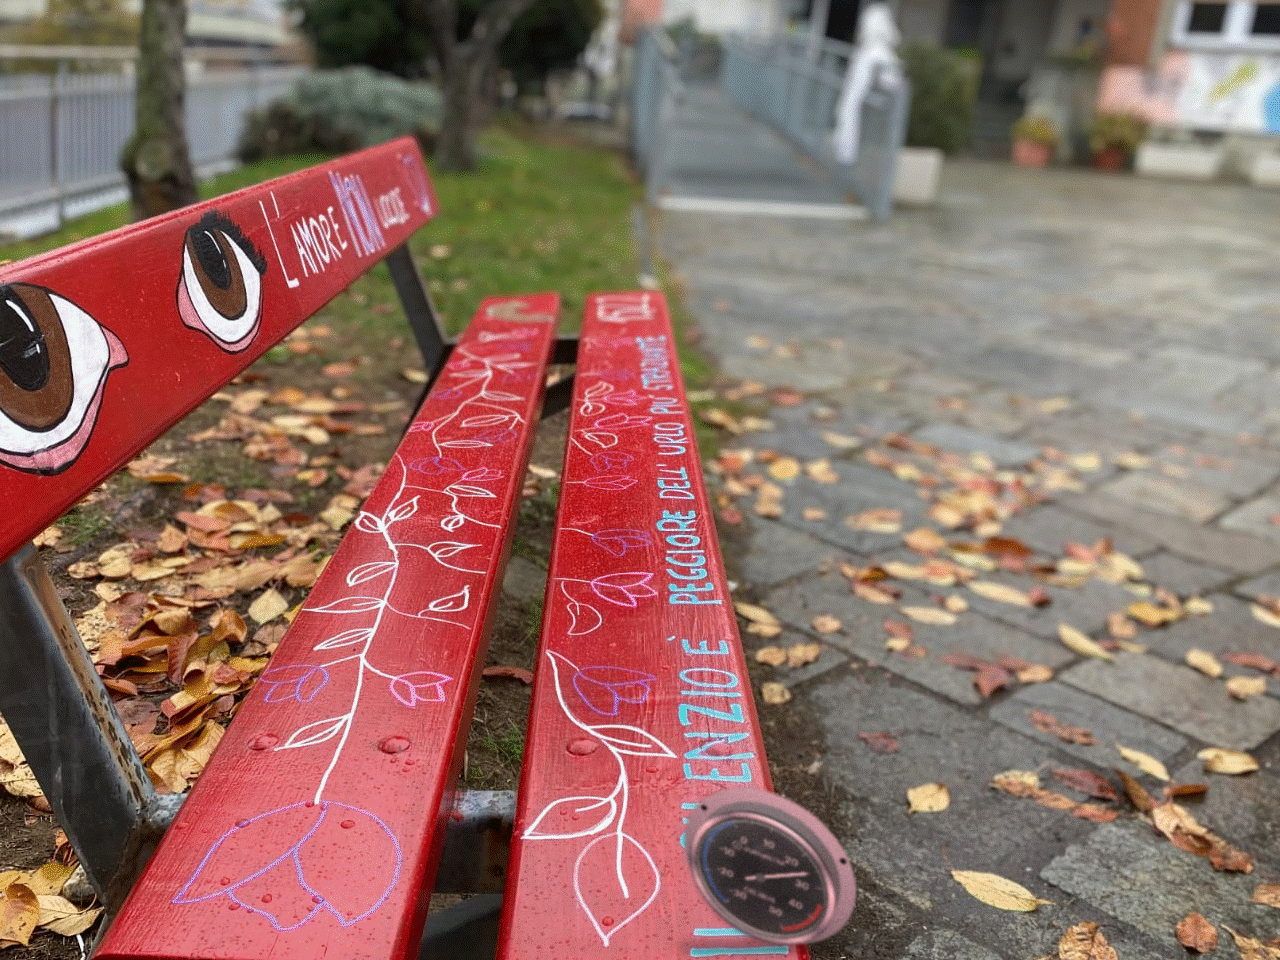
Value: 25,°C
